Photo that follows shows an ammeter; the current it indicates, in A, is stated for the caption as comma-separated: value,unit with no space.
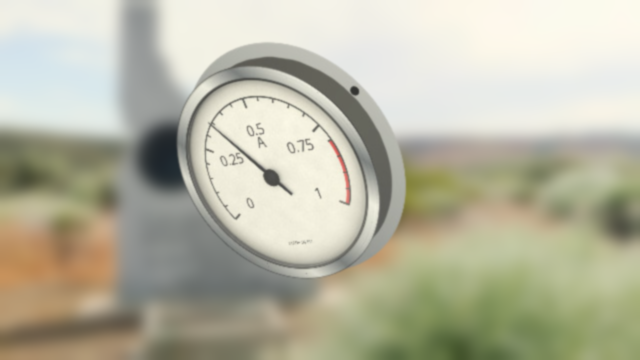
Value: 0.35,A
